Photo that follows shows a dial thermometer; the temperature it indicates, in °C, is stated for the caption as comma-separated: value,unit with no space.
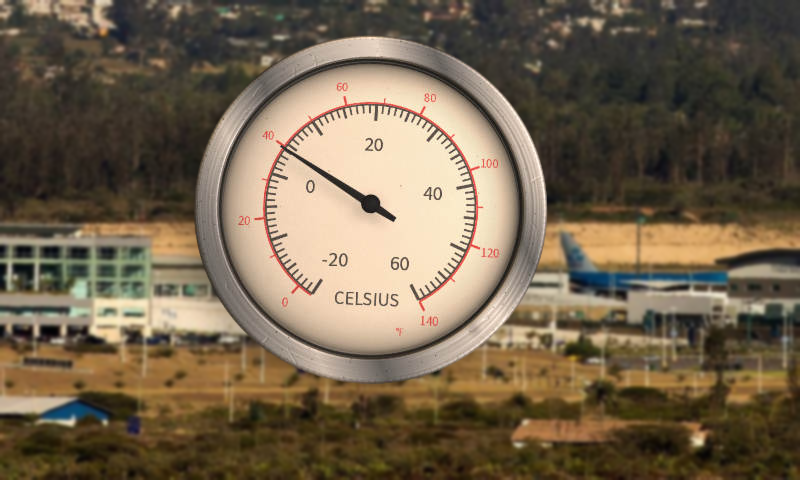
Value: 4,°C
